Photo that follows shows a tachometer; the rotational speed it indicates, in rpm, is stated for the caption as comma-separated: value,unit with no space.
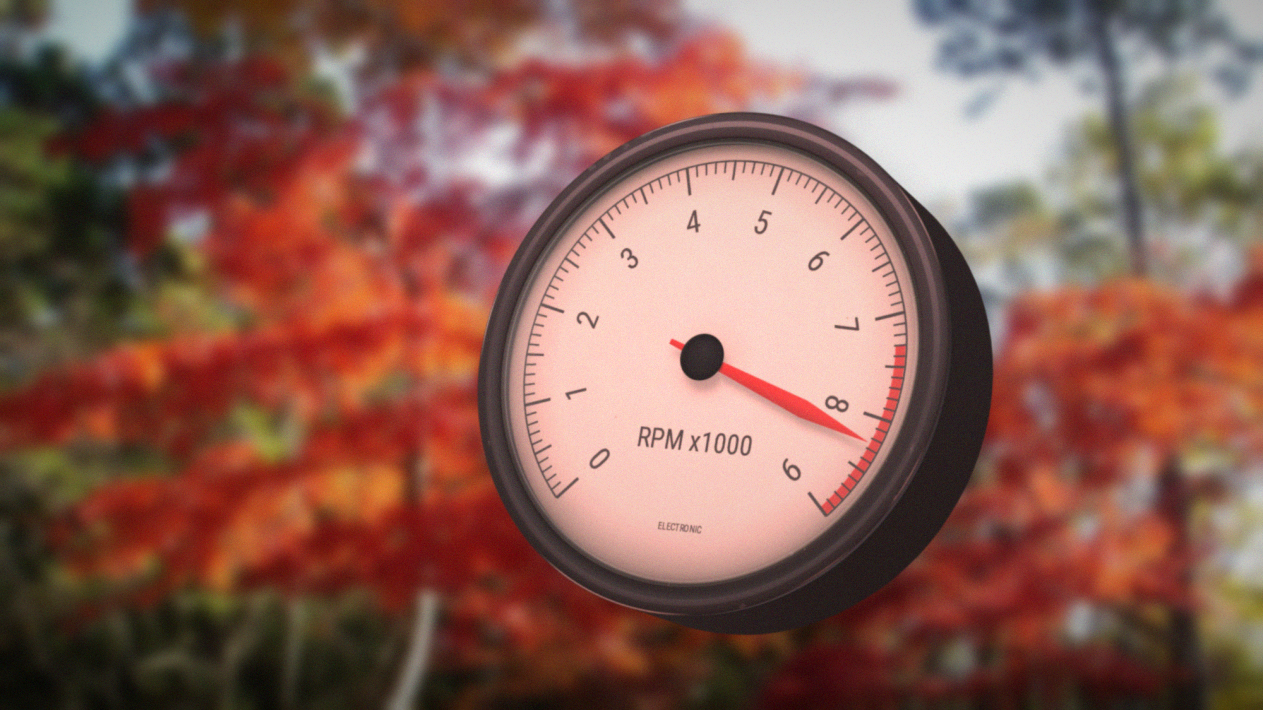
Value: 8250,rpm
